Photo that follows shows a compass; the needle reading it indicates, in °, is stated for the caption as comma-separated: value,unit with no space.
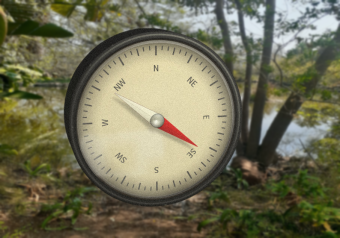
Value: 125,°
